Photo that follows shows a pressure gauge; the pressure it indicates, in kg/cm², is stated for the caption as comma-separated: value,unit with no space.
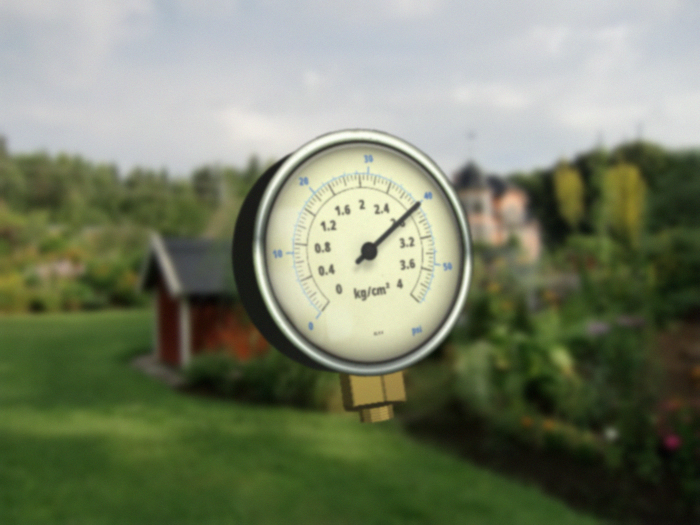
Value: 2.8,kg/cm²
